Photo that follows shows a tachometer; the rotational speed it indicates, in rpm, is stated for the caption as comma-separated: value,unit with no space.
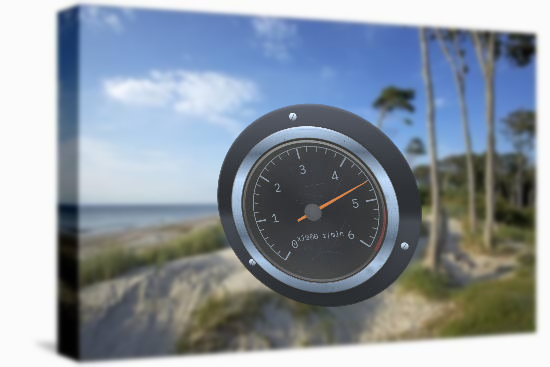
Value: 4600,rpm
